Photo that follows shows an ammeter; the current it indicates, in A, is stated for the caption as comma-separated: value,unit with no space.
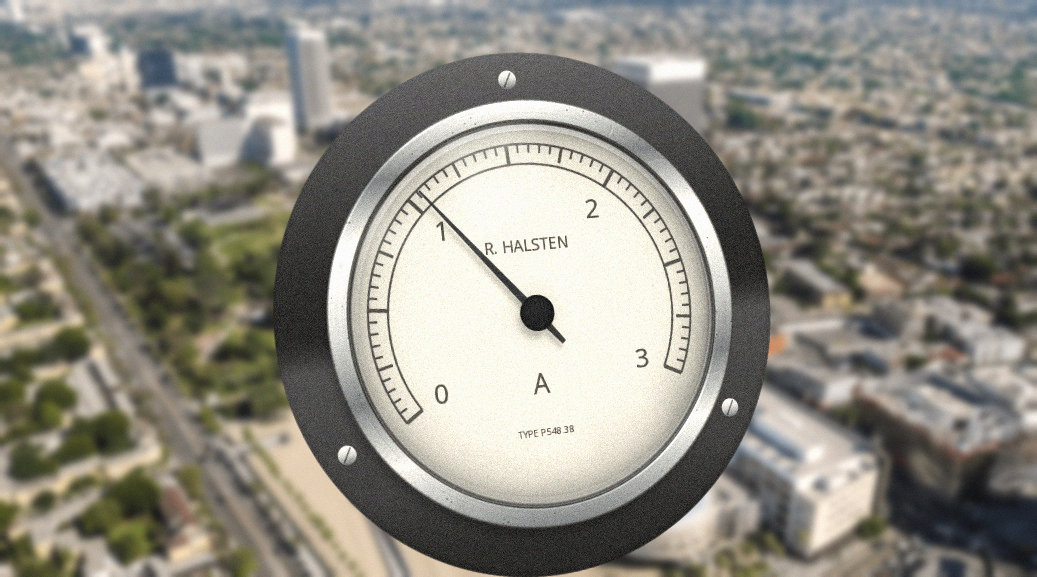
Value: 1.05,A
